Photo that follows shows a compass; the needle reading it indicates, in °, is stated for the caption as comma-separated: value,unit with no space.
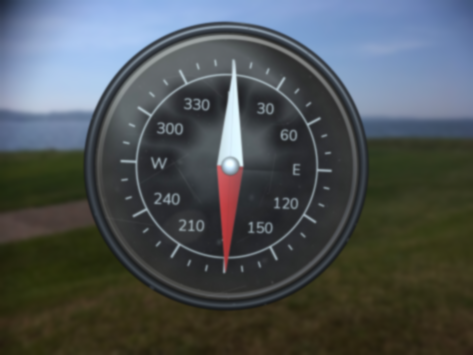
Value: 180,°
